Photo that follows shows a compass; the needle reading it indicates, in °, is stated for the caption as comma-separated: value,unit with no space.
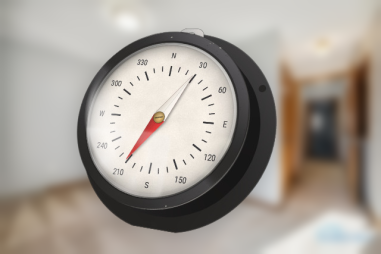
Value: 210,°
